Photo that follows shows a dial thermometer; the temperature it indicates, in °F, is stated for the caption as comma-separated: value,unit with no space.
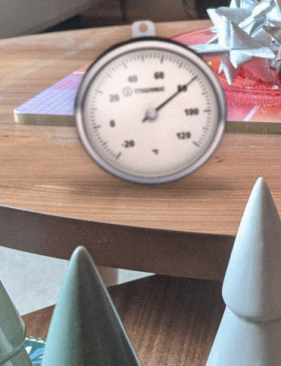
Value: 80,°F
